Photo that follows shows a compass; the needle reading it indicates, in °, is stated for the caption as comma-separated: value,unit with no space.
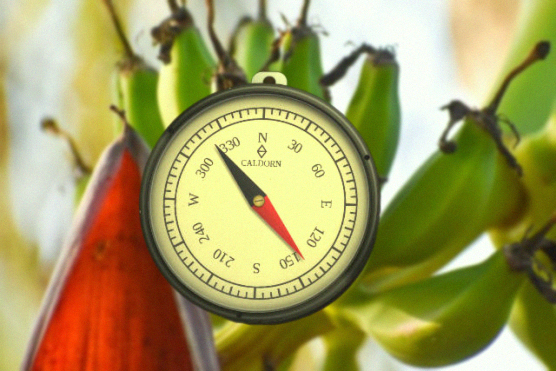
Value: 140,°
